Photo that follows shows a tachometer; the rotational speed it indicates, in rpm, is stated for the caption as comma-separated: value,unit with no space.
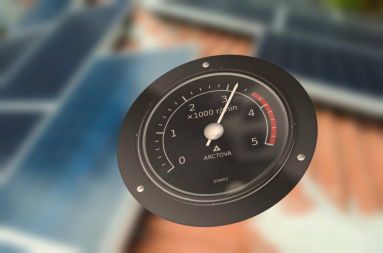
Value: 3200,rpm
